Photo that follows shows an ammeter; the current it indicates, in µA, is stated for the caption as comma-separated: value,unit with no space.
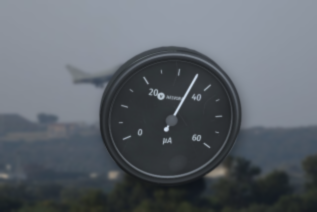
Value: 35,µA
